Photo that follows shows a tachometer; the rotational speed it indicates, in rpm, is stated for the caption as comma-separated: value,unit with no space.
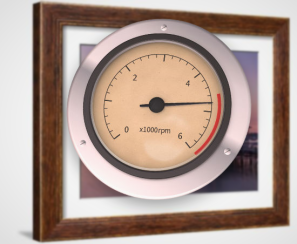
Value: 4800,rpm
